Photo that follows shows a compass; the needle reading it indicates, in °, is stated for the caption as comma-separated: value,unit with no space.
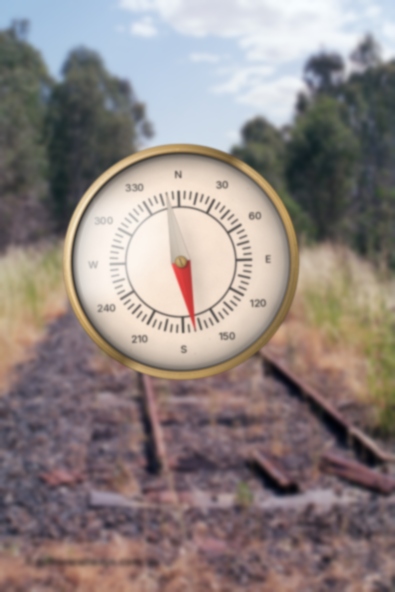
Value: 170,°
